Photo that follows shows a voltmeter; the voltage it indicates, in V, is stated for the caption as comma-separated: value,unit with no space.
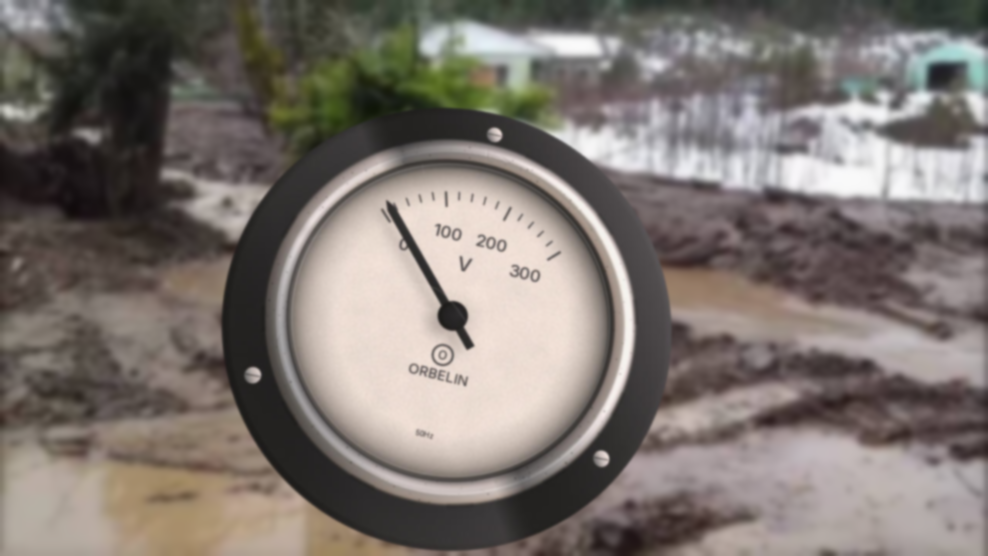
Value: 10,V
